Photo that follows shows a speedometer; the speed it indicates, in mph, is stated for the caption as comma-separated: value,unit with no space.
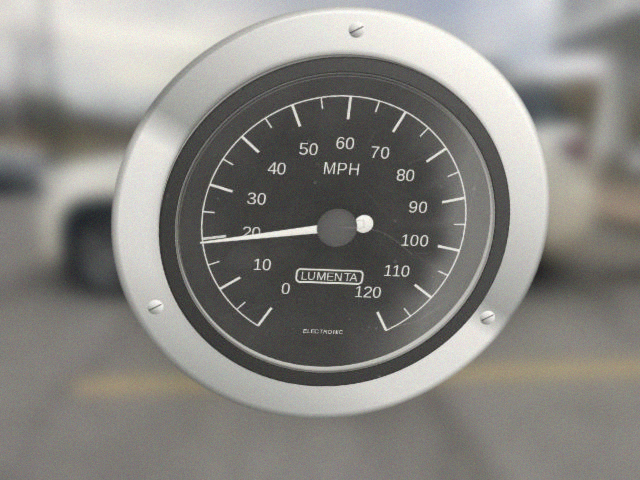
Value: 20,mph
